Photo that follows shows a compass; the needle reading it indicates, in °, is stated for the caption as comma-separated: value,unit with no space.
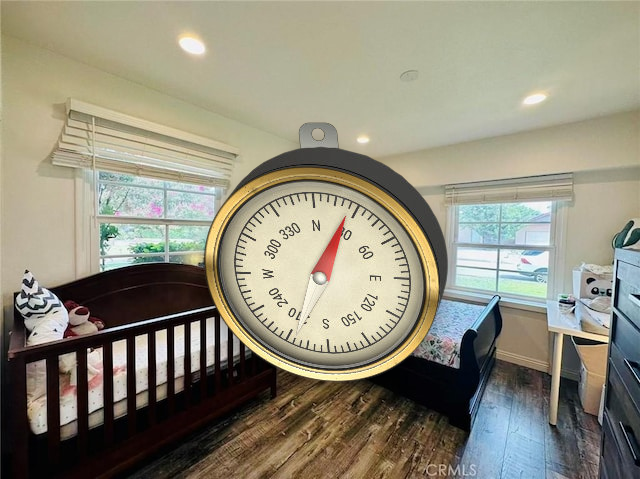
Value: 25,°
